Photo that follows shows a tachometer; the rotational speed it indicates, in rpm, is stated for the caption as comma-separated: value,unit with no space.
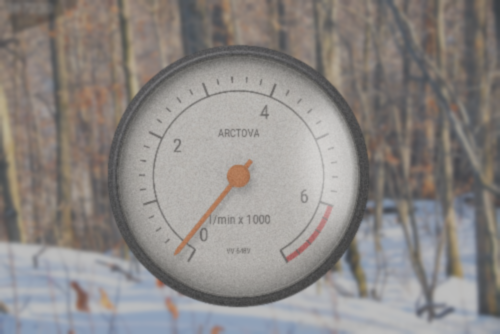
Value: 200,rpm
